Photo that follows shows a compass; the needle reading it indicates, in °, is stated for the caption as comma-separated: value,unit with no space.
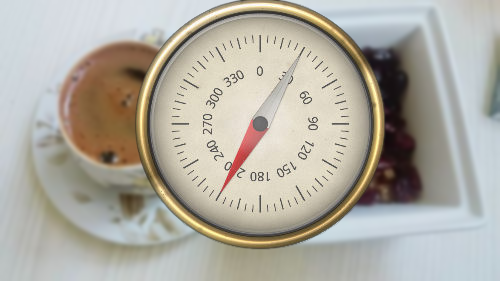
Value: 210,°
